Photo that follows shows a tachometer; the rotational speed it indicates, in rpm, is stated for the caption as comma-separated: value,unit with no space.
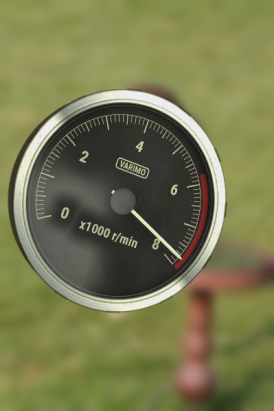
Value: 7800,rpm
